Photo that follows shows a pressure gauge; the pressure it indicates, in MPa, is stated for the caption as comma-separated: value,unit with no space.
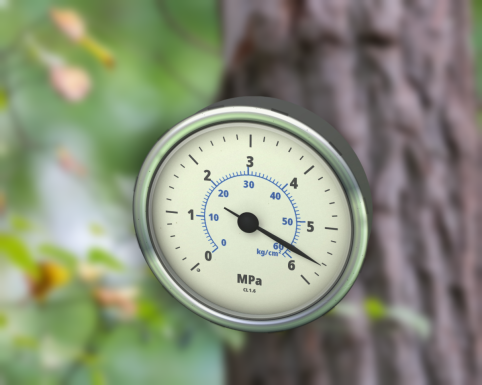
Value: 5.6,MPa
